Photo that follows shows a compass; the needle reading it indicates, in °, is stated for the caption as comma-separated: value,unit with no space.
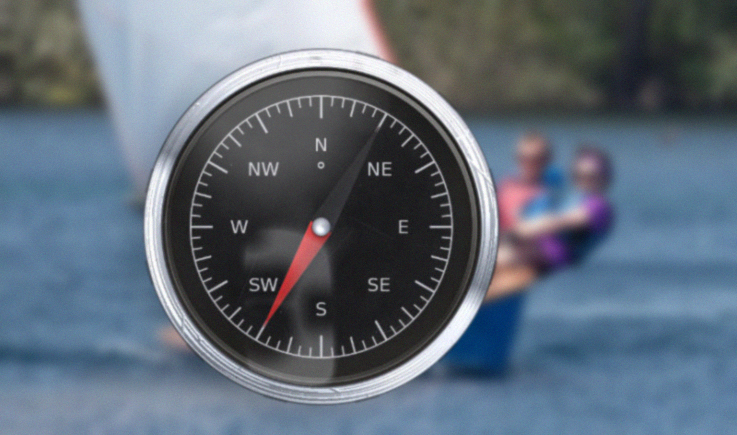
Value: 210,°
